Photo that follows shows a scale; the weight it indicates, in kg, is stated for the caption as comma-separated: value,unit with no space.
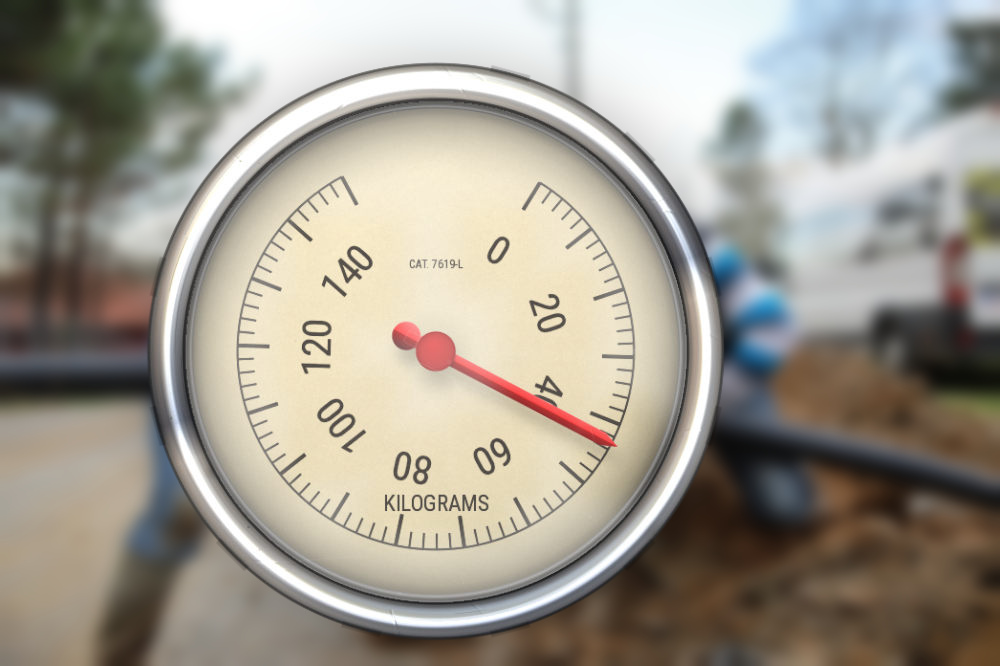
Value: 43,kg
